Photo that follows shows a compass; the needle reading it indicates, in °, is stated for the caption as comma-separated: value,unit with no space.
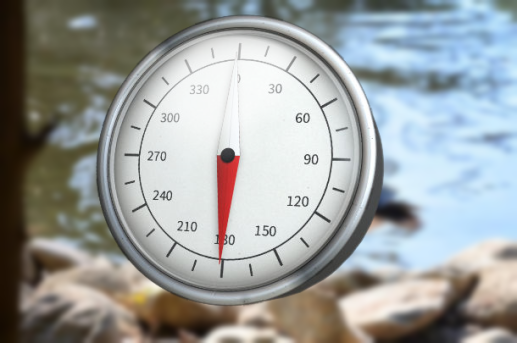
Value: 180,°
